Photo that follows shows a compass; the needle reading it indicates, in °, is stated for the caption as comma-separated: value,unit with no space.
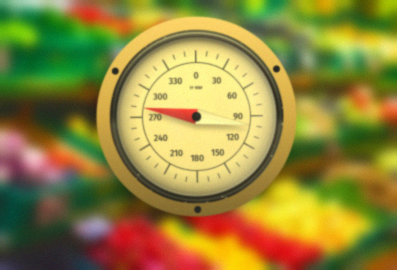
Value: 280,°
